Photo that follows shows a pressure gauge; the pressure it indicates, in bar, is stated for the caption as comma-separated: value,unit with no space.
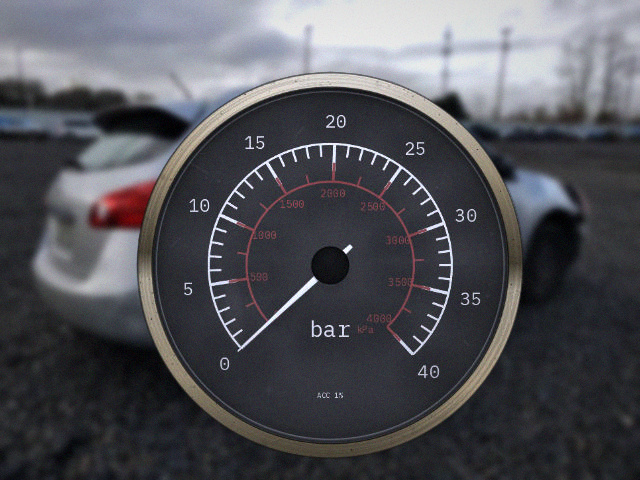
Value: 0,bar
